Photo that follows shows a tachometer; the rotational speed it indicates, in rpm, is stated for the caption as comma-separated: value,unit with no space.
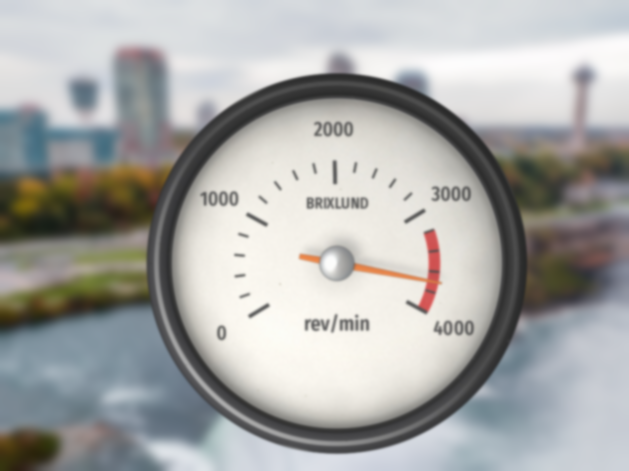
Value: 3700,rpm
